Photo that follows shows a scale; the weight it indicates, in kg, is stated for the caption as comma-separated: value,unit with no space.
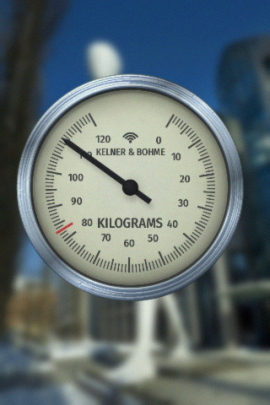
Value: 110,kg
